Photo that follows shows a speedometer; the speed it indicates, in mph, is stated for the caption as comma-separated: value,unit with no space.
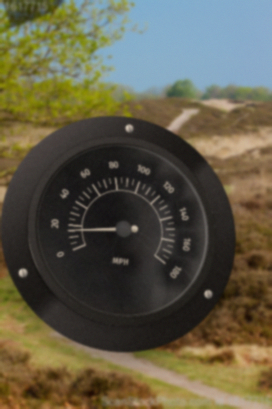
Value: 15,mph
